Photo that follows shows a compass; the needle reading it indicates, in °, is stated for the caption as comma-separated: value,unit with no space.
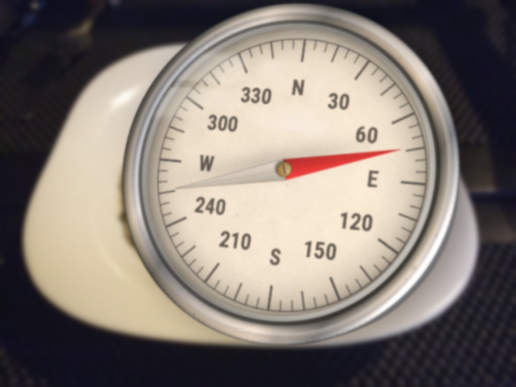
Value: 75,°
